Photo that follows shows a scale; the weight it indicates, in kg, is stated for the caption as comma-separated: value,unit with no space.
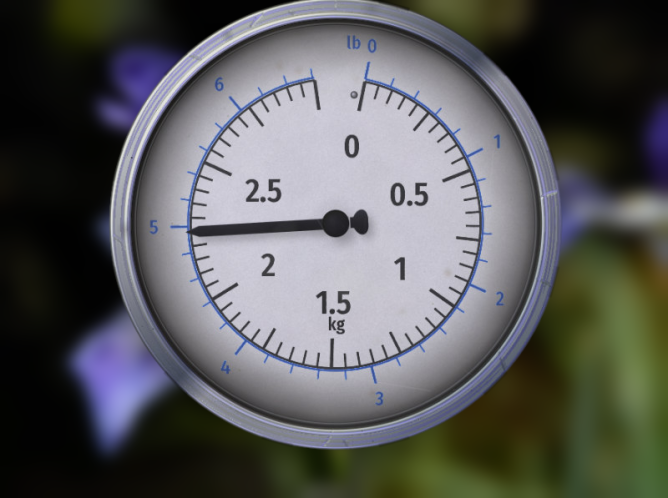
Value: 2.25,kg
